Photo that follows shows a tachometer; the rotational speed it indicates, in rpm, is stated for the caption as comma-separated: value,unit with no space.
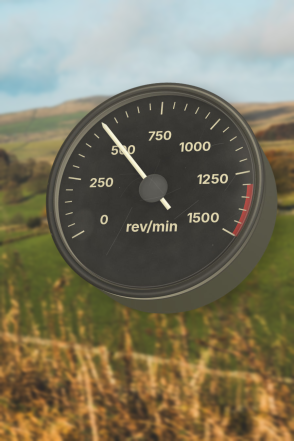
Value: 500,rpm
